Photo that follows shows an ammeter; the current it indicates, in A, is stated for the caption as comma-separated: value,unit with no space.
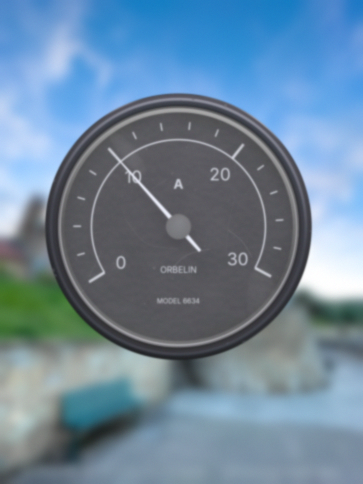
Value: 10,A
